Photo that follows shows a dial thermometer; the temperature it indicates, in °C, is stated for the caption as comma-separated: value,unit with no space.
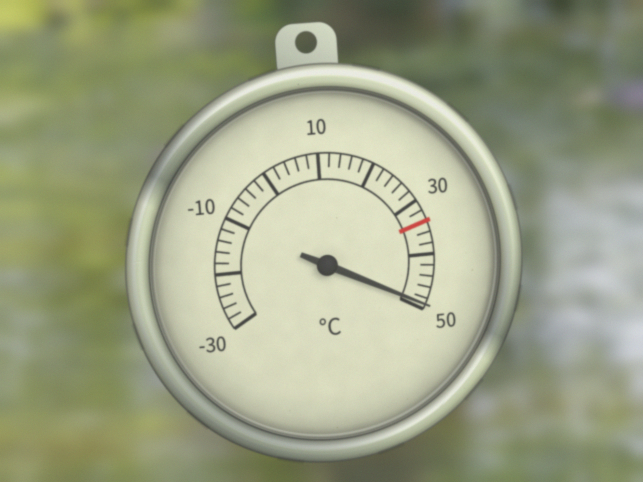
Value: 49,°C
